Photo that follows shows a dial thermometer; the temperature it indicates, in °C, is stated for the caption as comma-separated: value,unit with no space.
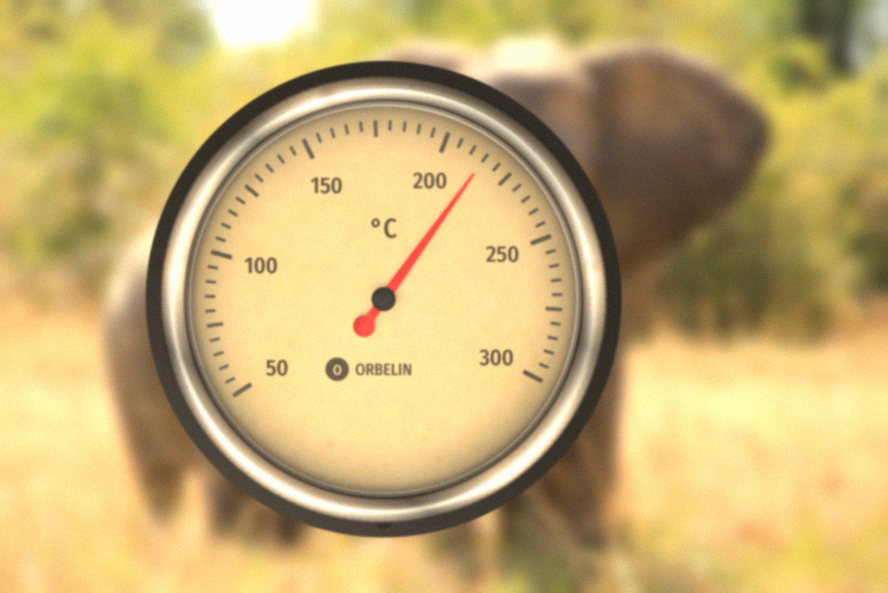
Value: 215,°C
